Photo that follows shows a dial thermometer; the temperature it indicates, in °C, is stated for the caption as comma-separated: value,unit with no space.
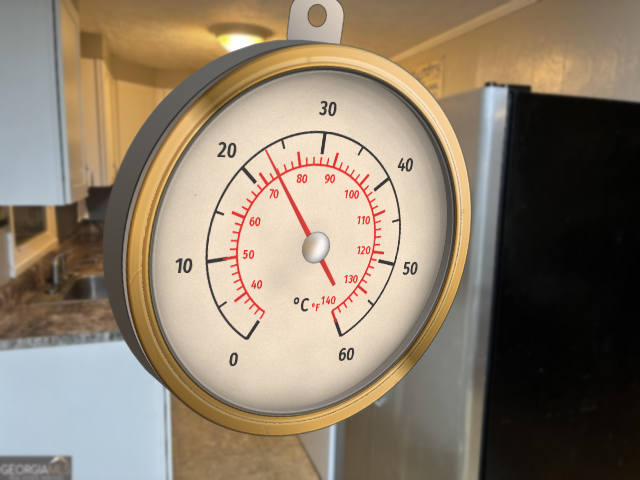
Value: 22.5,°C
